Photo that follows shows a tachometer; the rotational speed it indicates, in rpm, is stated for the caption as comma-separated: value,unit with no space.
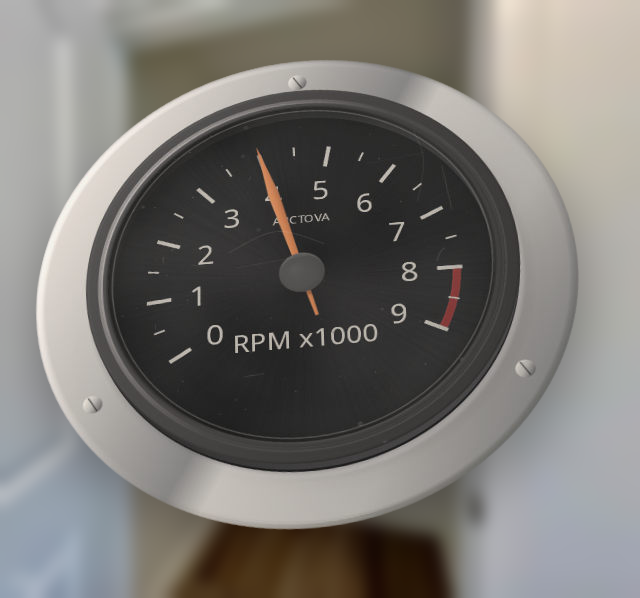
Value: 4000,rpm
